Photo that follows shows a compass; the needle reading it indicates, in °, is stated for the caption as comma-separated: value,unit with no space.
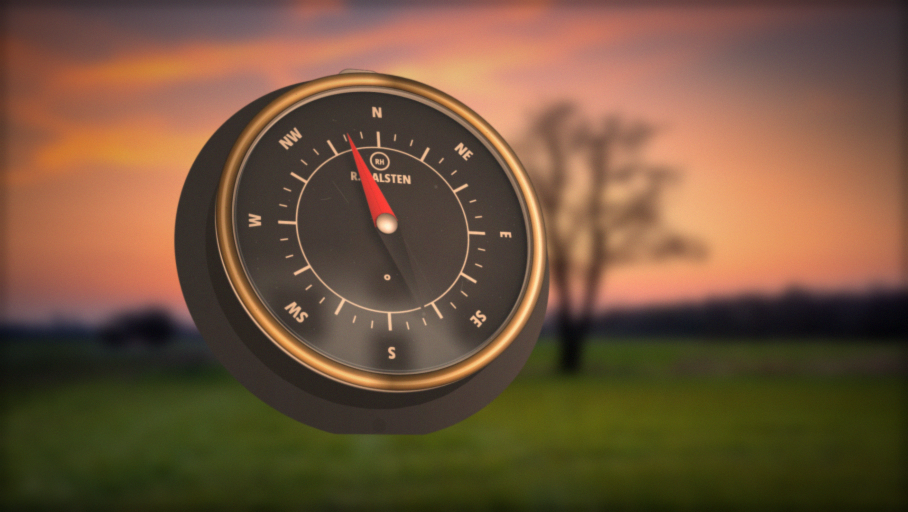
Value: 340,°
